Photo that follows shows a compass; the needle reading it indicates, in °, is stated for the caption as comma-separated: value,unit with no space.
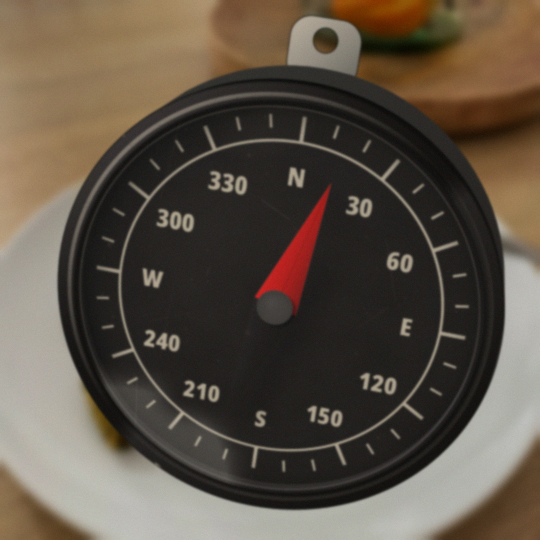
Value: 15,°
